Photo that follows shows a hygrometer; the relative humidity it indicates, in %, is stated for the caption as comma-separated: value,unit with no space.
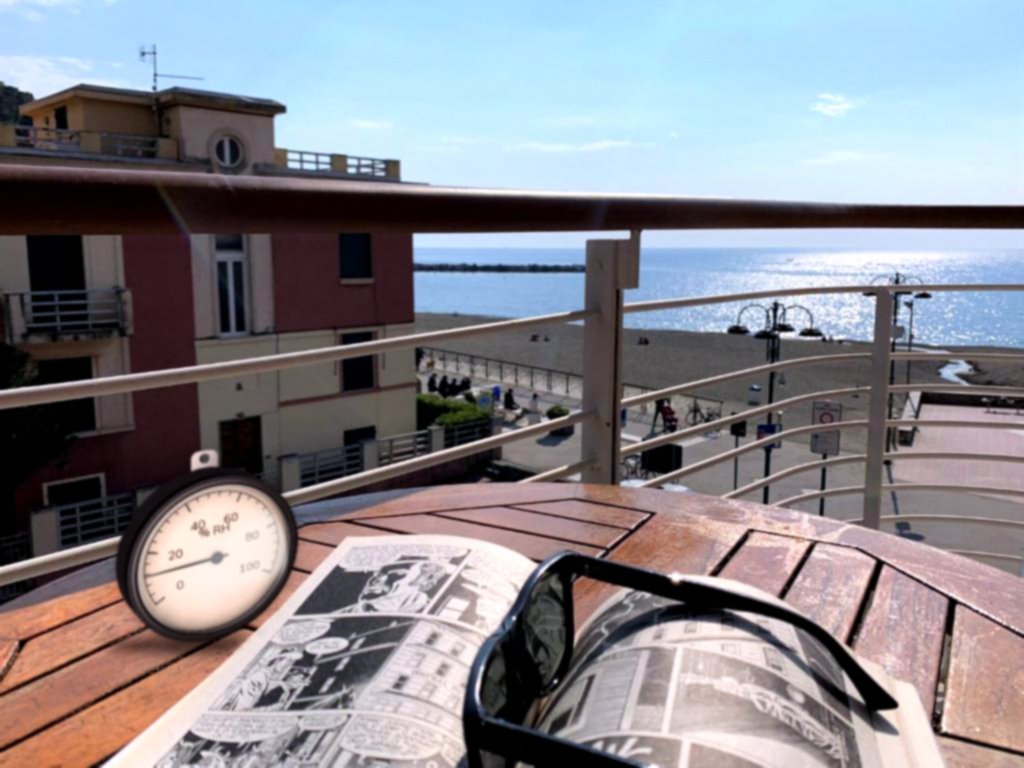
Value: 12,%
